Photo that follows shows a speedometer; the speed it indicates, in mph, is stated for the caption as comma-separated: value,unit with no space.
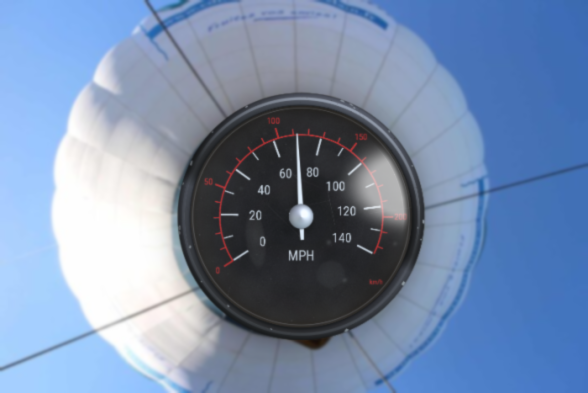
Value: 70,mph
